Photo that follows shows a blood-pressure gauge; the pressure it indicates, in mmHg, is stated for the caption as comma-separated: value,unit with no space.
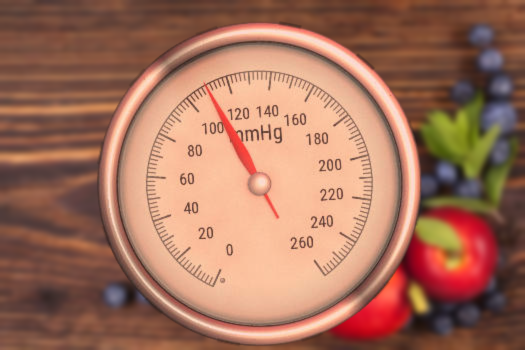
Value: 110,mmHg
